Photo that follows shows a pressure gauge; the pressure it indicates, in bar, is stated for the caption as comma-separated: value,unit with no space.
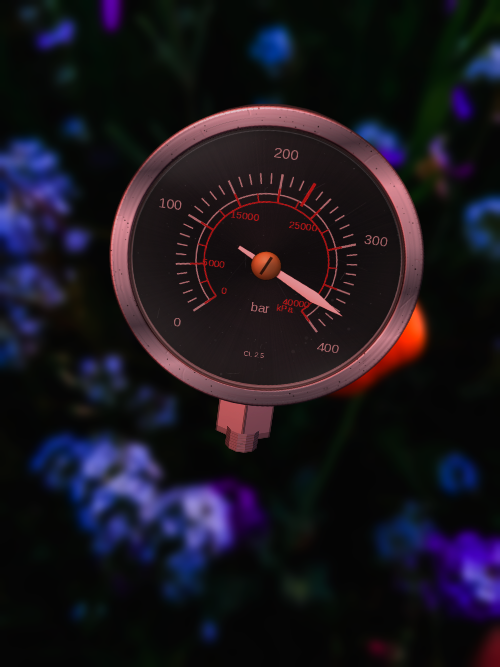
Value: 370,bar
